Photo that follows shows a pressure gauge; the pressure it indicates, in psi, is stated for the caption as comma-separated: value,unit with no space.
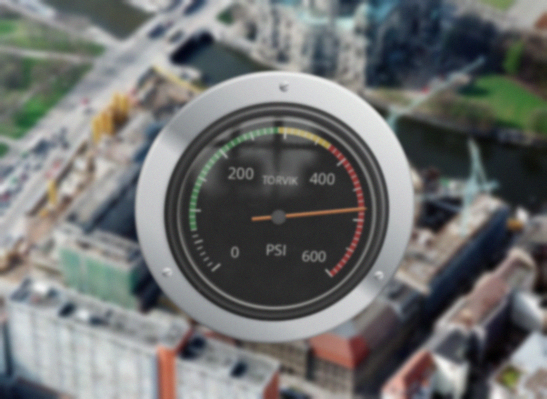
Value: 480,psi
